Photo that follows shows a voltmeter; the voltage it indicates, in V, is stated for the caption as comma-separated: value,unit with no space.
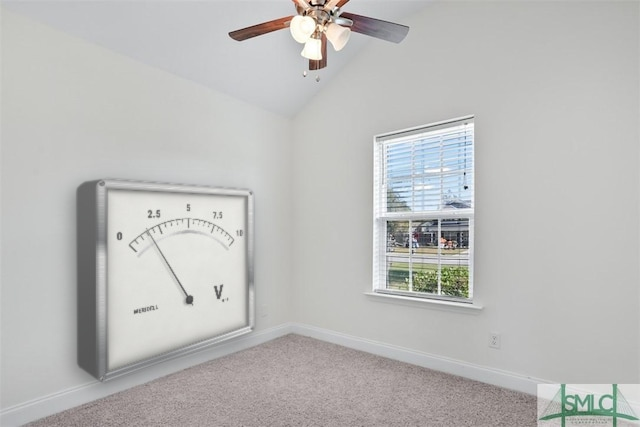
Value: 1.5,V
